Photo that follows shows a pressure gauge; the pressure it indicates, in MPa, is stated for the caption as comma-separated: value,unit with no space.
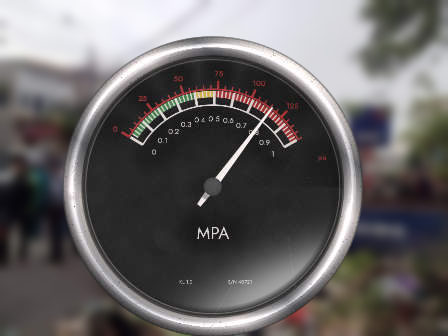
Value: 0.8,MPa
